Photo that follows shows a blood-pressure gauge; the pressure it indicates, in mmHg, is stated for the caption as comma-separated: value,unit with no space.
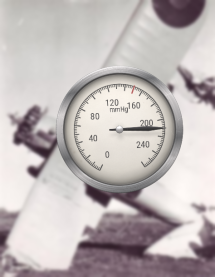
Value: 210,mmHg
